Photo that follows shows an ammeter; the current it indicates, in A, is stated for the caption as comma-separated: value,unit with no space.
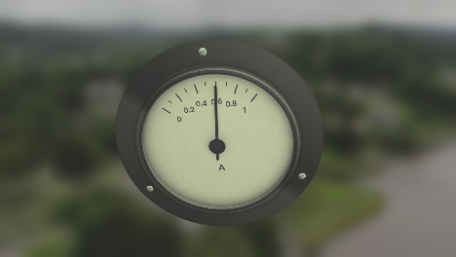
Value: 0.6,A
